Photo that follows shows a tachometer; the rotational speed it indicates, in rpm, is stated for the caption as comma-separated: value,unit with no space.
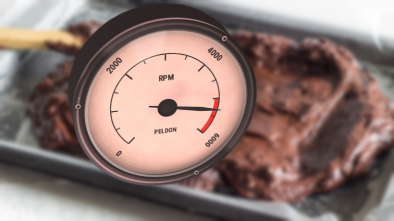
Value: 5250,rpm
